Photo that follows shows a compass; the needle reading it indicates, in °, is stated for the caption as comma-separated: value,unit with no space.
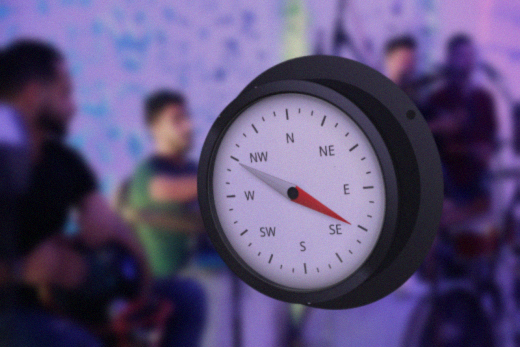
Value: 120,°
